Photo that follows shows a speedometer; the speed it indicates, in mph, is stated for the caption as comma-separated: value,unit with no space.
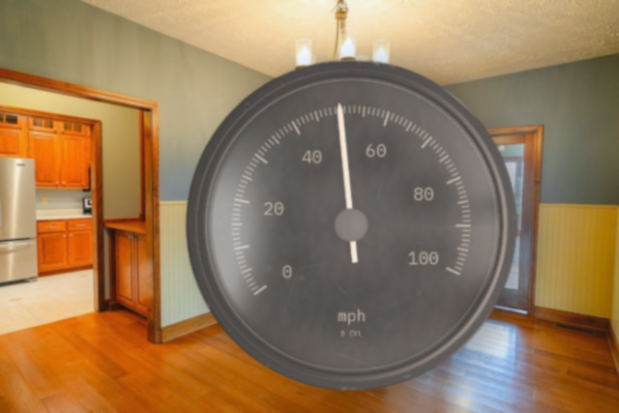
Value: 50,mph
